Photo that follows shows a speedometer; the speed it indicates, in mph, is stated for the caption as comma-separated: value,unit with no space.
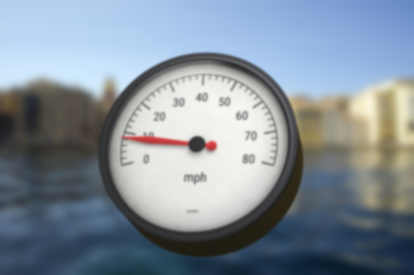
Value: 8,mph
